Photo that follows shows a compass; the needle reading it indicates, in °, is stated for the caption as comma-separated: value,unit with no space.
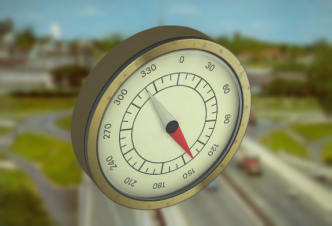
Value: 140,°
